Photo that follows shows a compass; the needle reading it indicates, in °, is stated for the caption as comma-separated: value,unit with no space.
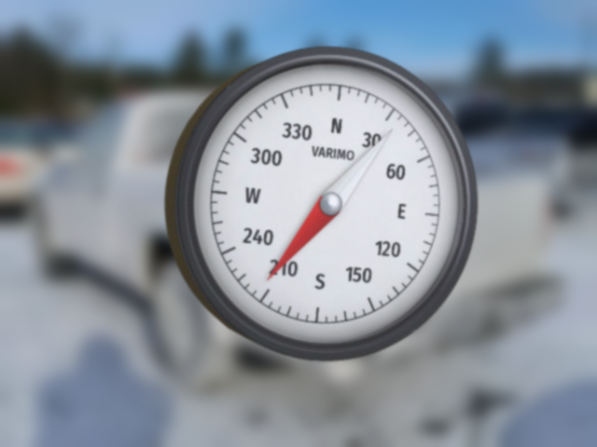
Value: 215,°
